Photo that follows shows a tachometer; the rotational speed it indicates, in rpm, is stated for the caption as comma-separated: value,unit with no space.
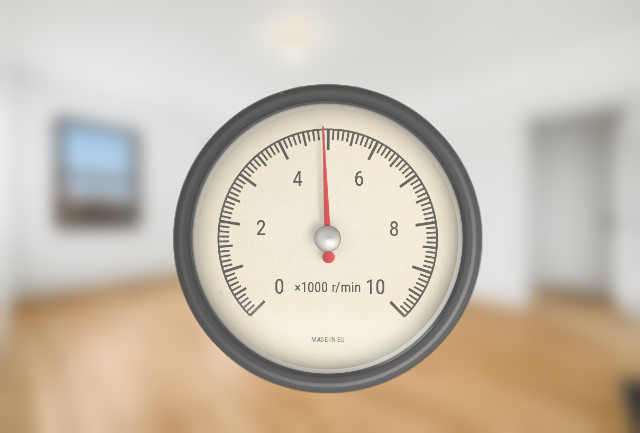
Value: 4900,rpm
